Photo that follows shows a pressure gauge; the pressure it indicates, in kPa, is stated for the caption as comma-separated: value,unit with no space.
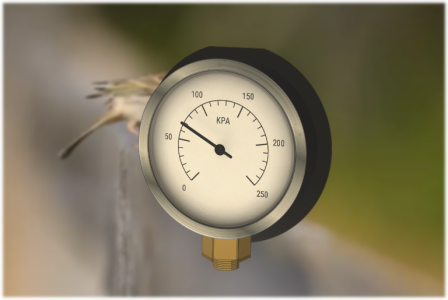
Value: 70,kPa
